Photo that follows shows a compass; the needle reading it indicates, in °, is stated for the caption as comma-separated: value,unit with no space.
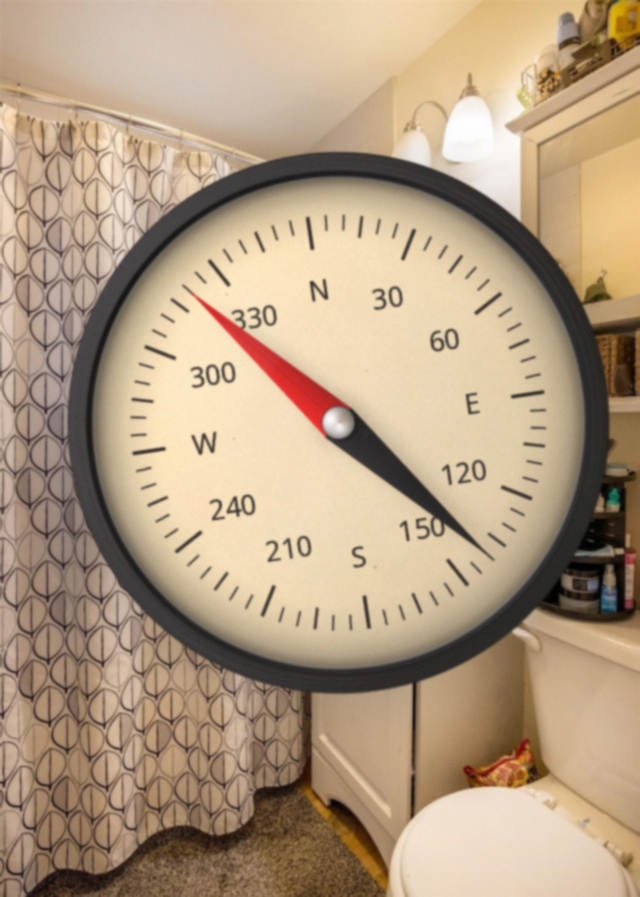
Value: 320,°
